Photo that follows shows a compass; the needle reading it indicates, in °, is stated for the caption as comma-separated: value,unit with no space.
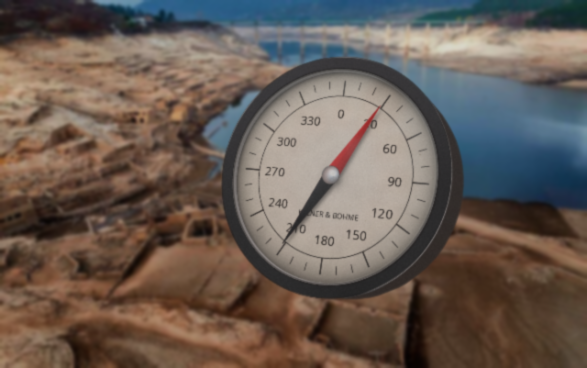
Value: 30,°
